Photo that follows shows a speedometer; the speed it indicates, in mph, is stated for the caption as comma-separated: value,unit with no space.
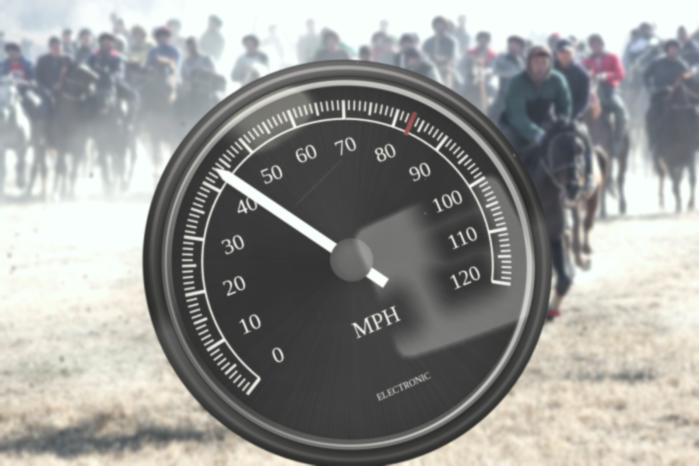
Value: 43,mph
